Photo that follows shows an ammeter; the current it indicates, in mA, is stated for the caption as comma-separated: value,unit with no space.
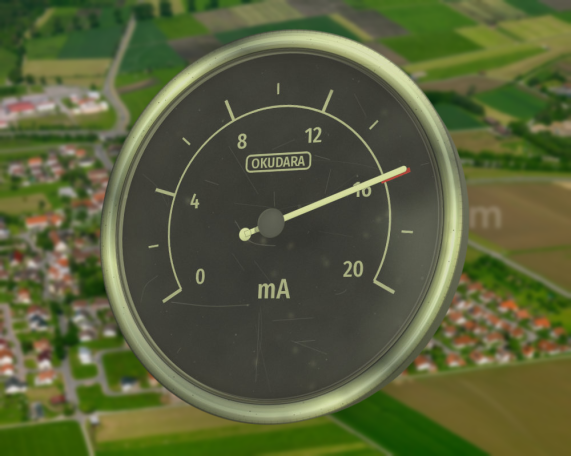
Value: 16,mA
